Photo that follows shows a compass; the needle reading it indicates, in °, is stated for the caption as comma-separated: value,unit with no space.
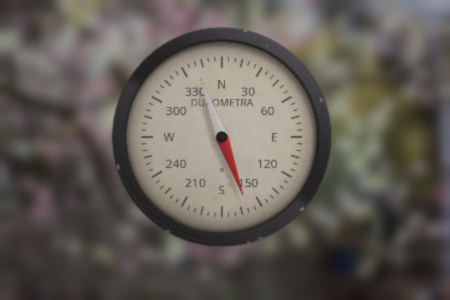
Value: 160,°
